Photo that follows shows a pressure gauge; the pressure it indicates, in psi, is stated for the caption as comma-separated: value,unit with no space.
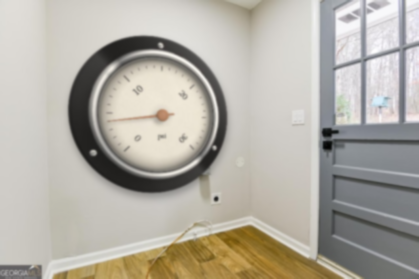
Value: 4,psi
